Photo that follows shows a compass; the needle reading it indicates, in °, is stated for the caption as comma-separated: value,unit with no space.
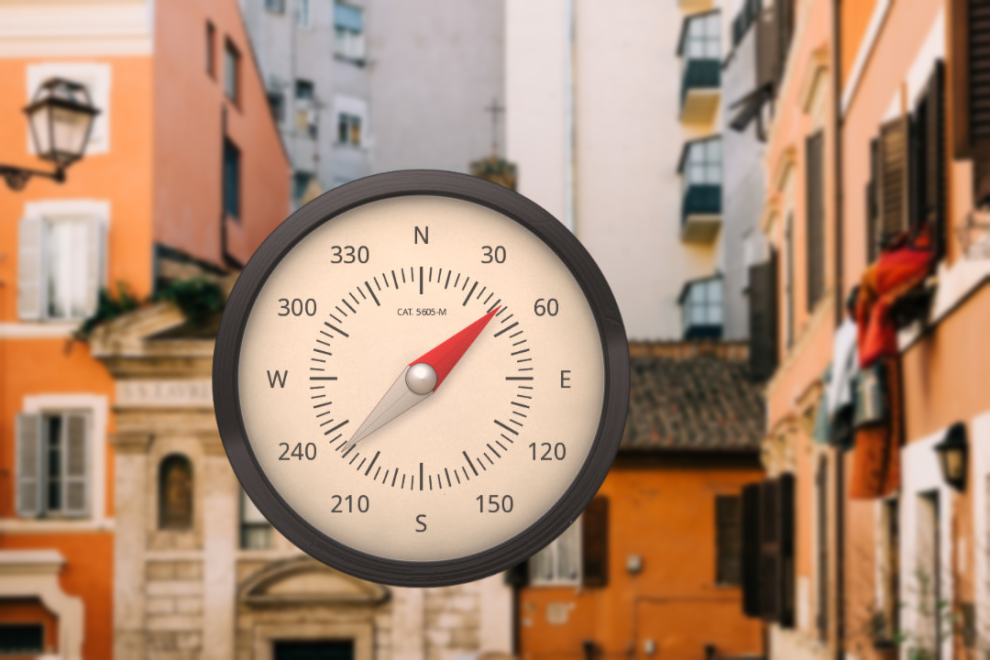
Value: 47.5,°
